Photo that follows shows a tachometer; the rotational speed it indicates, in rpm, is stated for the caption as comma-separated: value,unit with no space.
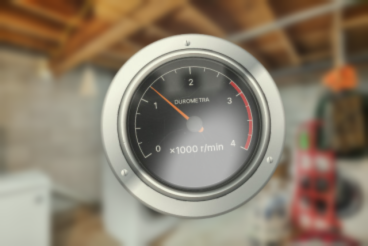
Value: 1250,rpm
